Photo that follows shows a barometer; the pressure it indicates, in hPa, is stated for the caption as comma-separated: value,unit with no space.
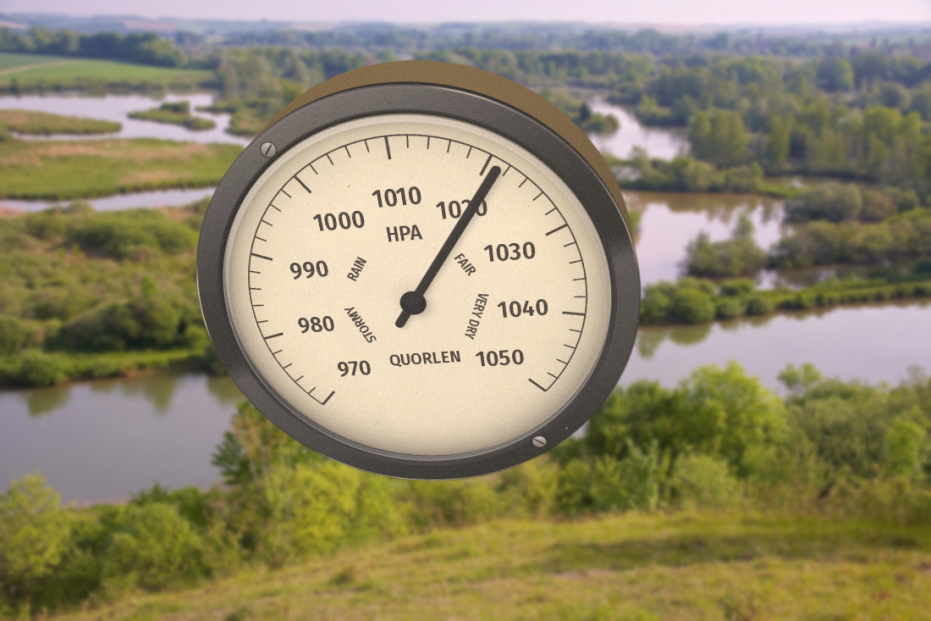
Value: 1021,hPa
